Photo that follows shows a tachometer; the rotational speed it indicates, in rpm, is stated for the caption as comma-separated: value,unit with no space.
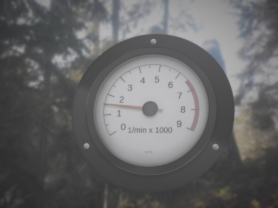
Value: 1500,rpm
